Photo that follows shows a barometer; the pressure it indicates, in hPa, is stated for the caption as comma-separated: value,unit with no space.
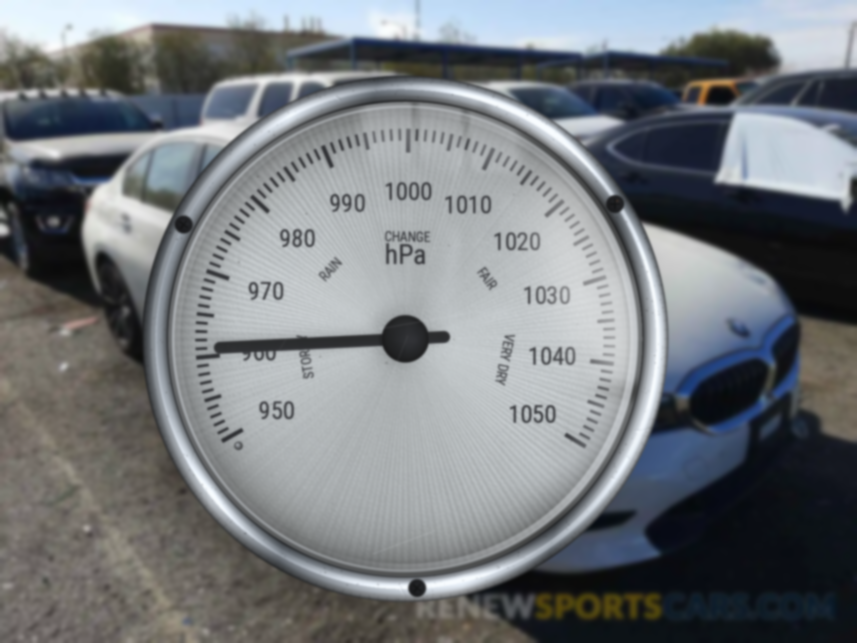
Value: 961,hPa
